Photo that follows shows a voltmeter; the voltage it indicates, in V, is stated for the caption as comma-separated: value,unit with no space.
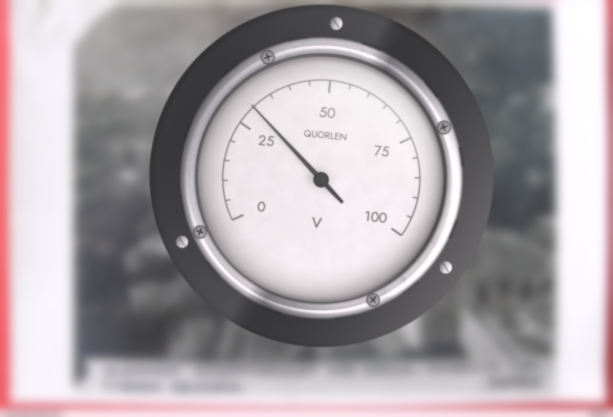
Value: 30,V
